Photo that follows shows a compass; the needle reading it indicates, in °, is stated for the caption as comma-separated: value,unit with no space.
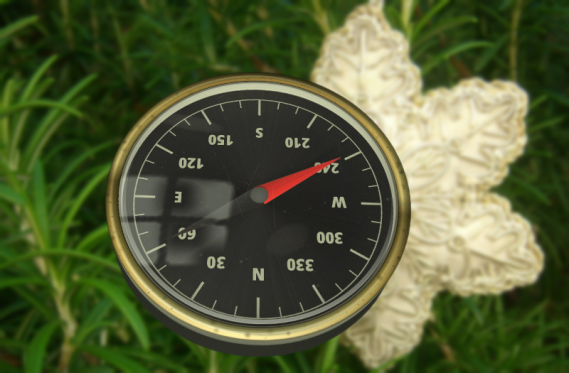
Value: 240,°
